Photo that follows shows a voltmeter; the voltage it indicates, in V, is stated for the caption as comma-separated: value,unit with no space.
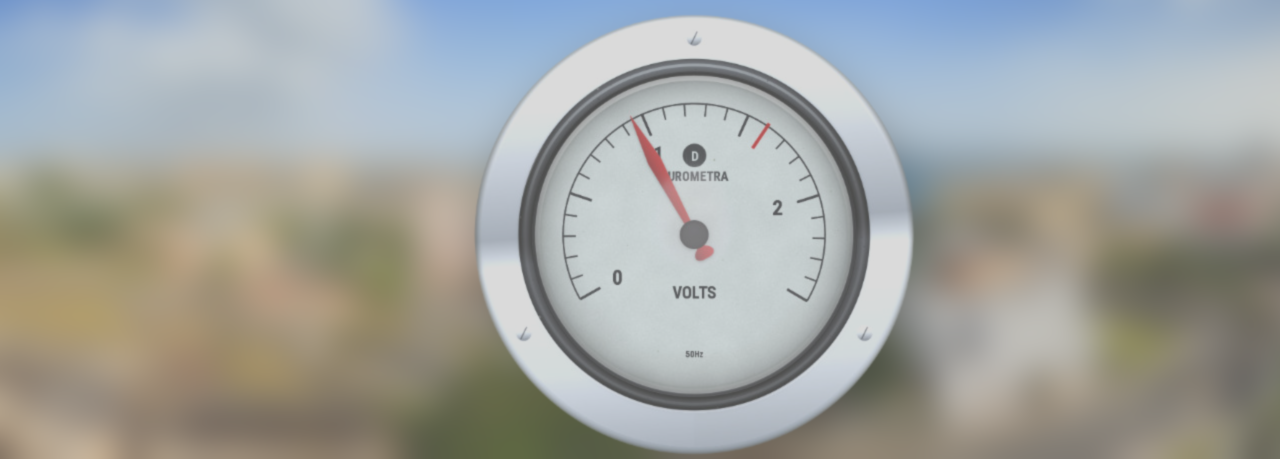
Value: 0.95,V
